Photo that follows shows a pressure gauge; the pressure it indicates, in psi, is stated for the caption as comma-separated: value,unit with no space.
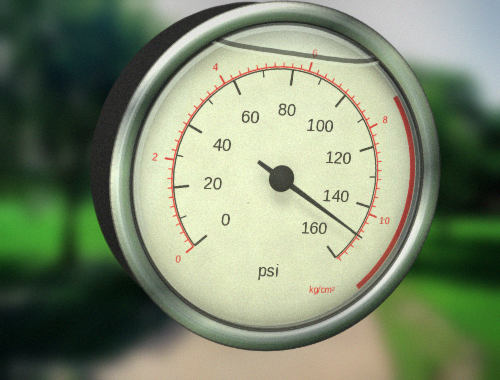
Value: 150,psi
